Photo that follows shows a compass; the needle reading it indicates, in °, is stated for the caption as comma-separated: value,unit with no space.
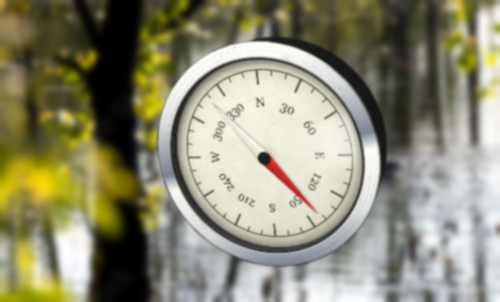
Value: 140,°
